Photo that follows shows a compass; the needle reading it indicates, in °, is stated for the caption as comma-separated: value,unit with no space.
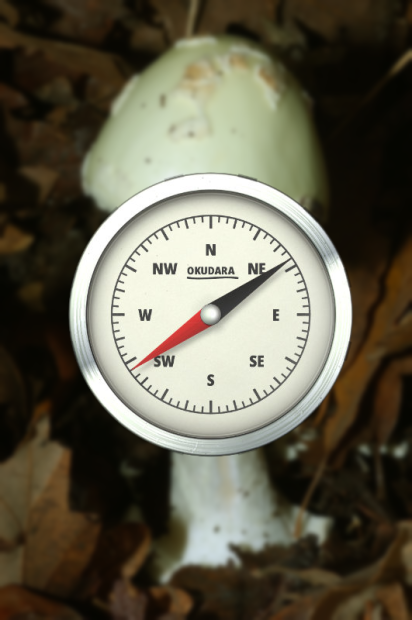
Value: 235,°
